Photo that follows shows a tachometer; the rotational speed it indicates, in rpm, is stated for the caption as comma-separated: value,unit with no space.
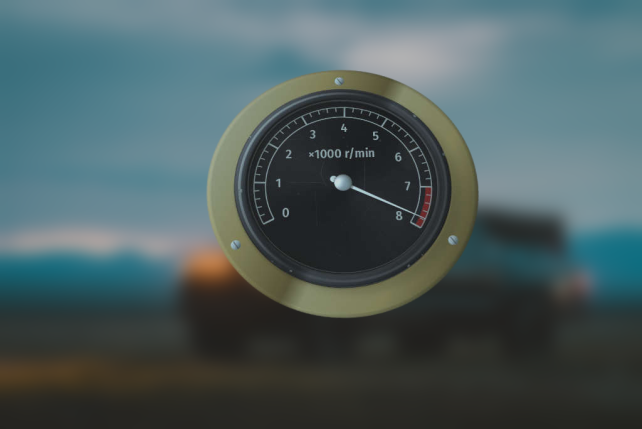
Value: 7800,rpm
